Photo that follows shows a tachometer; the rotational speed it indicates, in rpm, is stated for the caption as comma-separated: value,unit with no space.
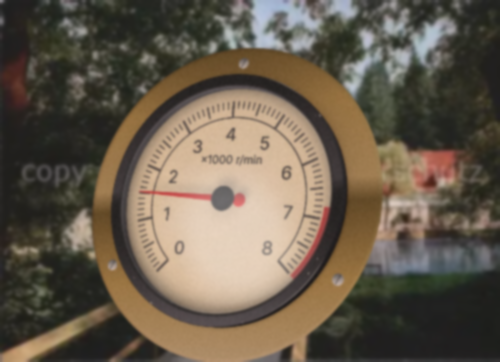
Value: 1500,rpm
